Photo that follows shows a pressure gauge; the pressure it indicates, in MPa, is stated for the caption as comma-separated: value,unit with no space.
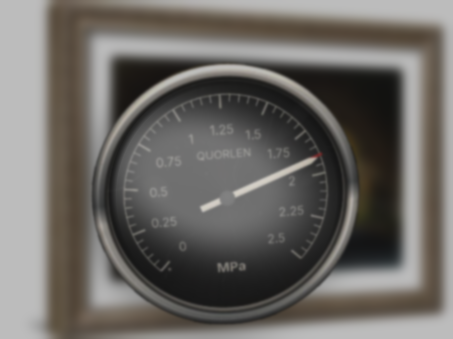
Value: 1.9,MPa
